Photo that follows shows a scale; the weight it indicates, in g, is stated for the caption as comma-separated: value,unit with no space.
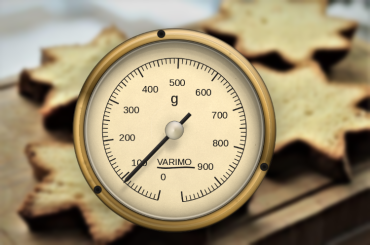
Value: 90,g
